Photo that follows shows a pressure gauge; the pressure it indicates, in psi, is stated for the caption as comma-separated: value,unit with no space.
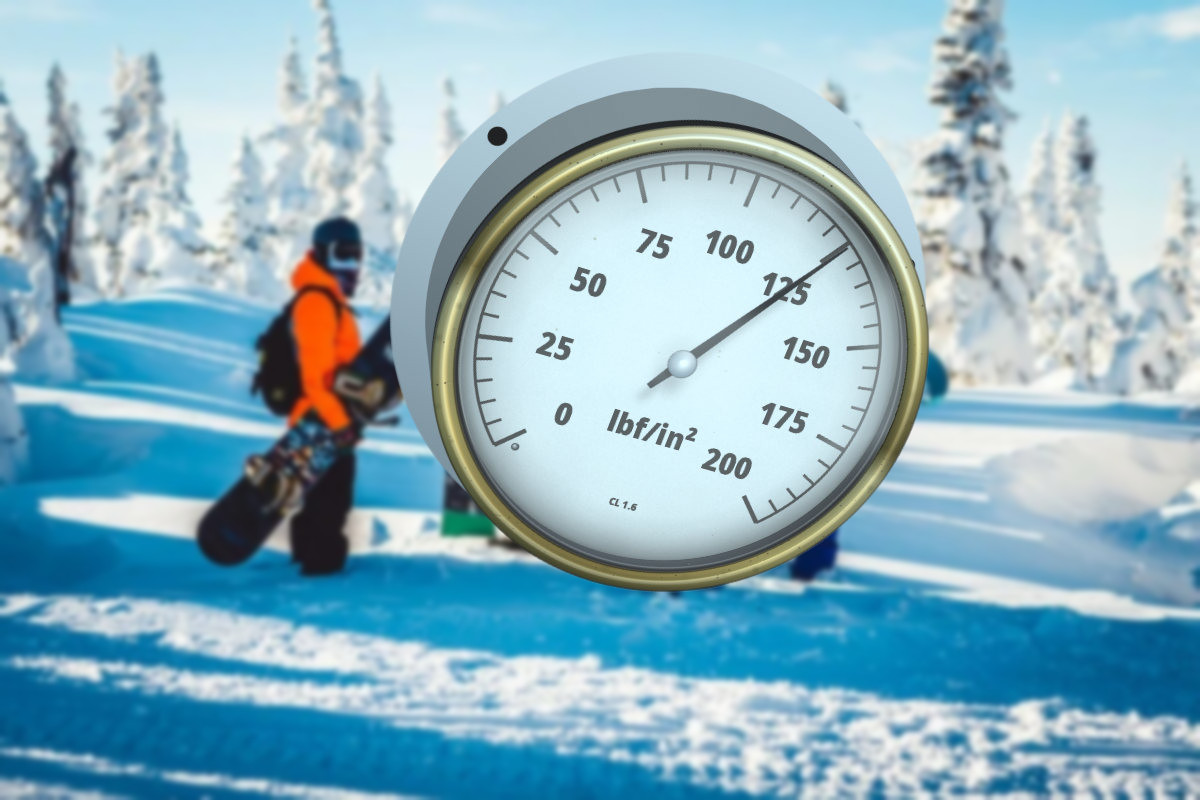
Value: 125,psi
